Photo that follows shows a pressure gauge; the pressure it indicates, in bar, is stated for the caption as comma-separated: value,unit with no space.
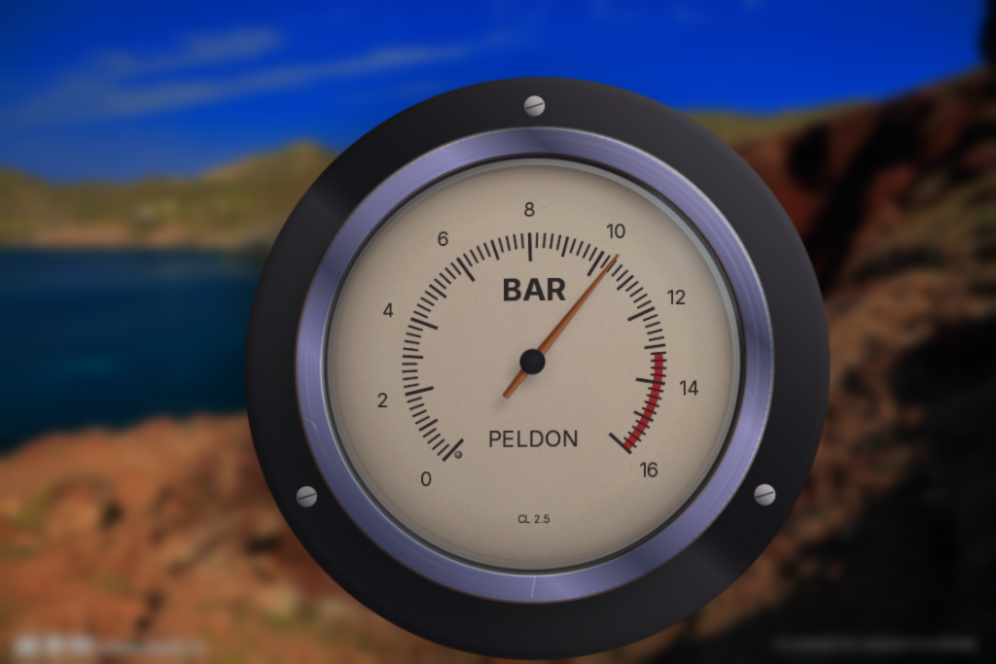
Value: 10.4,bar
